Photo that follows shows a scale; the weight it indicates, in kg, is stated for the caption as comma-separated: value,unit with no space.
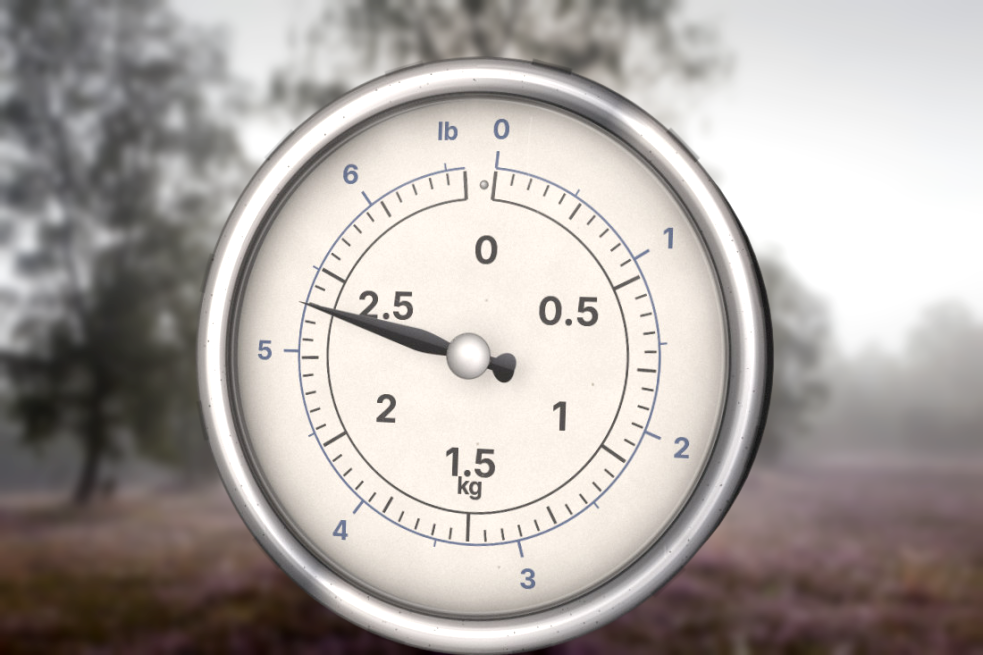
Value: 2.4,kg
